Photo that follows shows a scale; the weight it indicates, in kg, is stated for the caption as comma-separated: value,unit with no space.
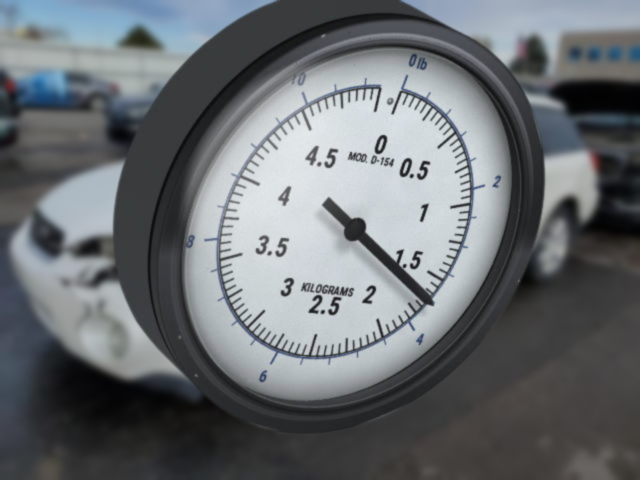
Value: 1.65,kg
